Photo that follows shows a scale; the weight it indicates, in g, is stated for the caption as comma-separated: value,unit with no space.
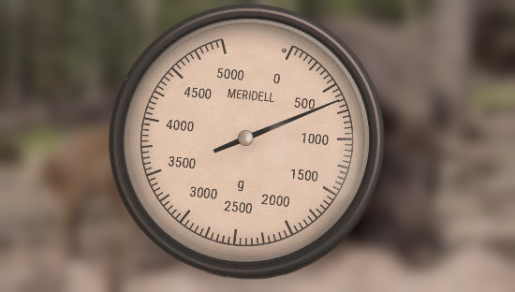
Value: 650,g
